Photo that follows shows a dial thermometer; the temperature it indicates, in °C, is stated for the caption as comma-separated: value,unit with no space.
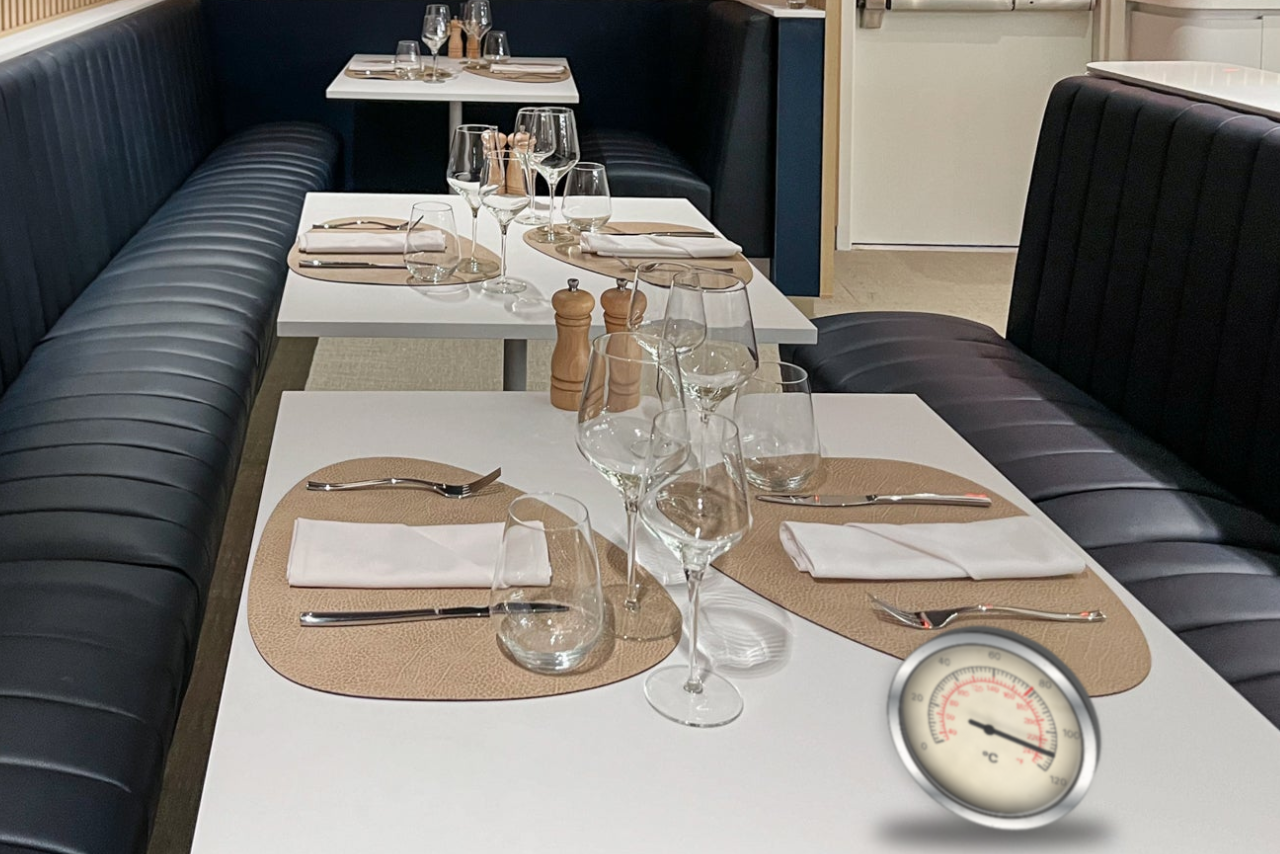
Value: 110,°C
